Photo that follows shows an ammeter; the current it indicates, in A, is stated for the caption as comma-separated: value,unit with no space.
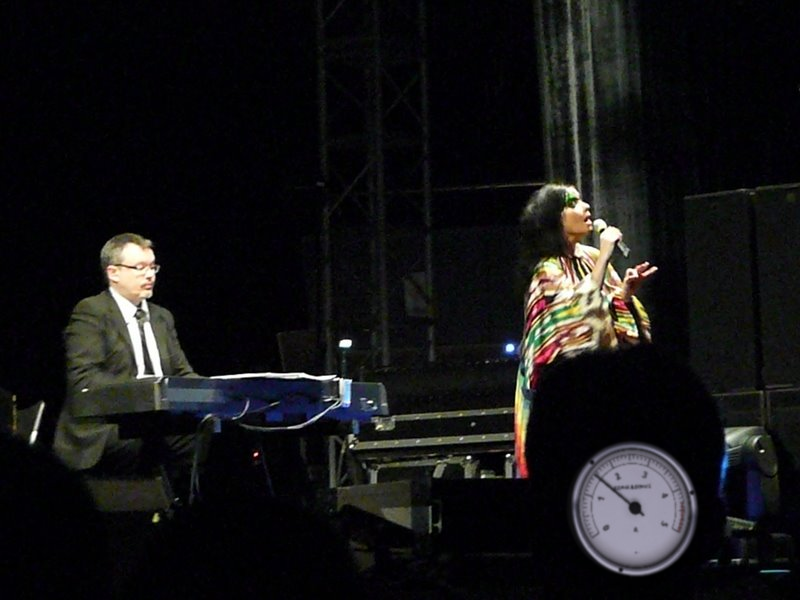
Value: 1.5,A
